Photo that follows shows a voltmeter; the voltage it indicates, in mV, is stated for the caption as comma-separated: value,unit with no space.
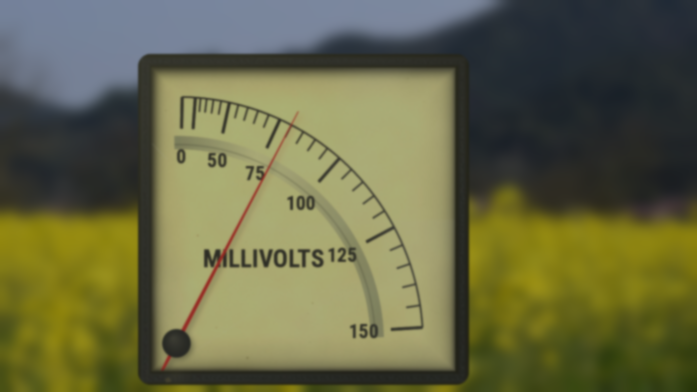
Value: 80,mV
